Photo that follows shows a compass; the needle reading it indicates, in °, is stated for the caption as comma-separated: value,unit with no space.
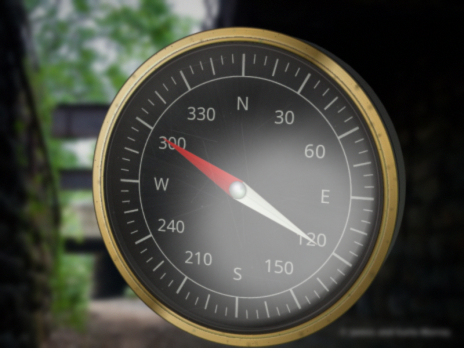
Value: 300,°
